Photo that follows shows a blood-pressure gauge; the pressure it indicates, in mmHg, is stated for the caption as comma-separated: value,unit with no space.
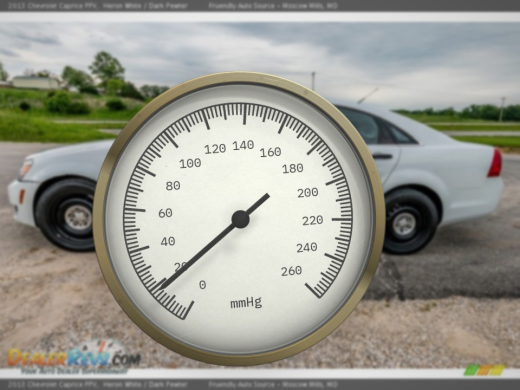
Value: 18,mmHg
